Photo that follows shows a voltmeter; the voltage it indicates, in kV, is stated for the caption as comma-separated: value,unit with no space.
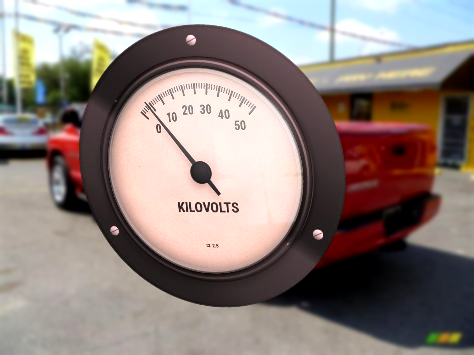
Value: 5,kV
